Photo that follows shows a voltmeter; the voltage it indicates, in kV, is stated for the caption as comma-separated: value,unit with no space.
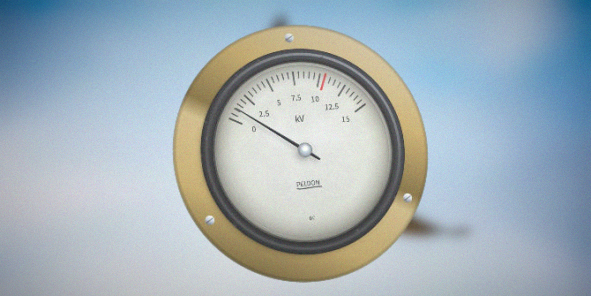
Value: 1,kV
